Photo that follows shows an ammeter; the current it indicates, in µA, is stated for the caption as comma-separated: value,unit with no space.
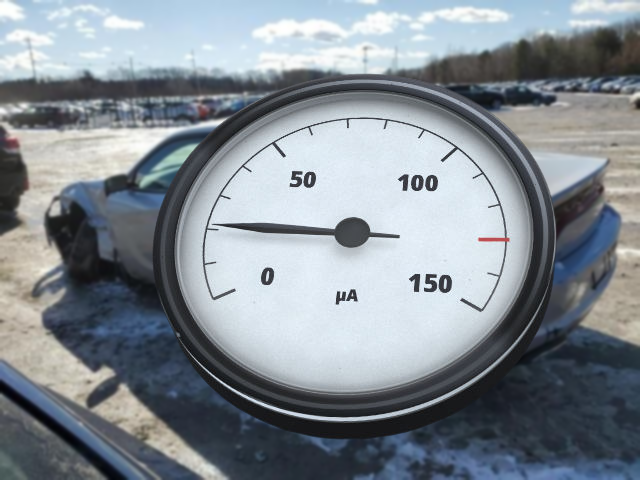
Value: 20,µA
